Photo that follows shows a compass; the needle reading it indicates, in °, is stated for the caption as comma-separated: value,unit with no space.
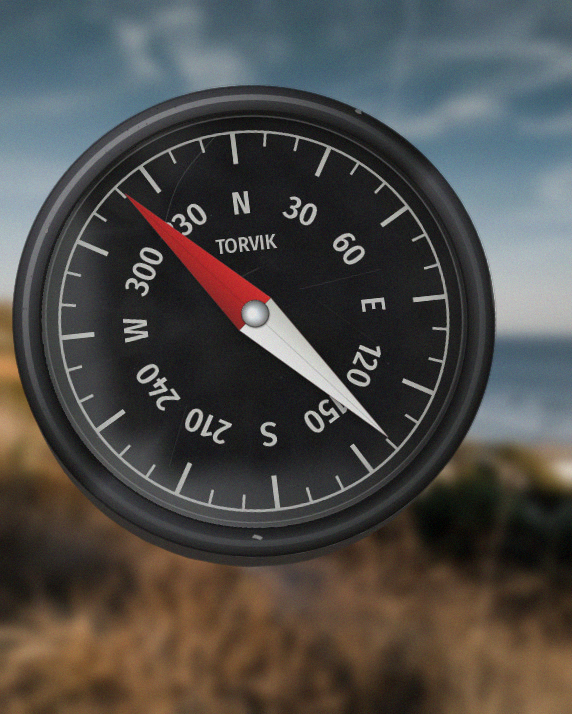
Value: 320,°
